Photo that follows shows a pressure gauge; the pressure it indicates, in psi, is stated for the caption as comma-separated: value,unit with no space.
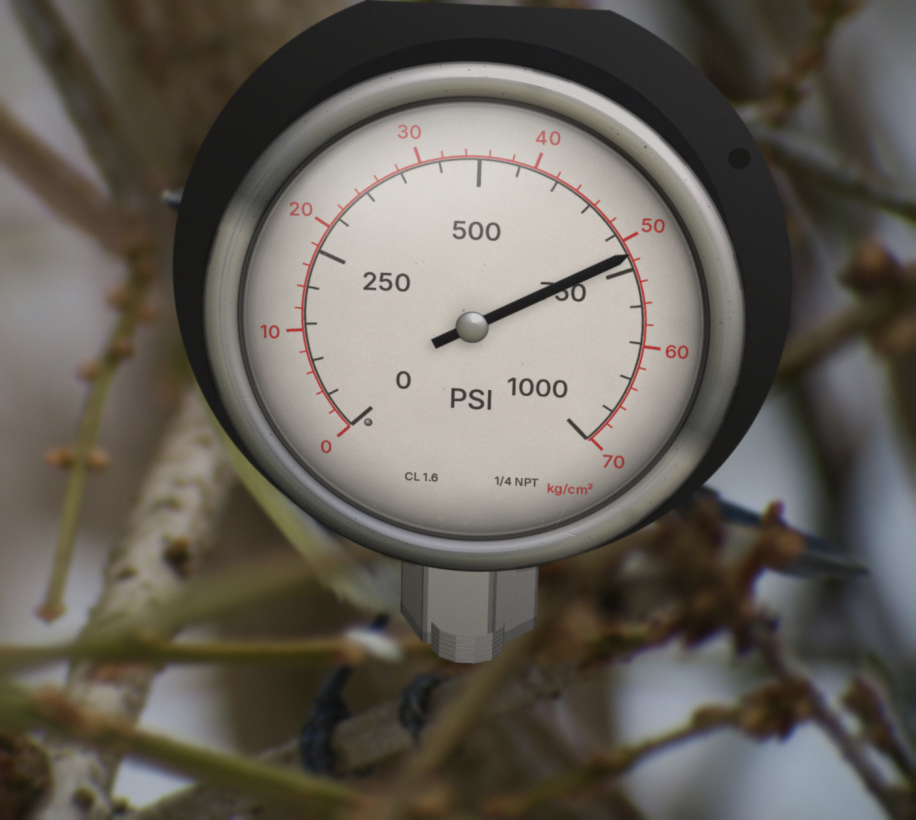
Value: 725,psi
